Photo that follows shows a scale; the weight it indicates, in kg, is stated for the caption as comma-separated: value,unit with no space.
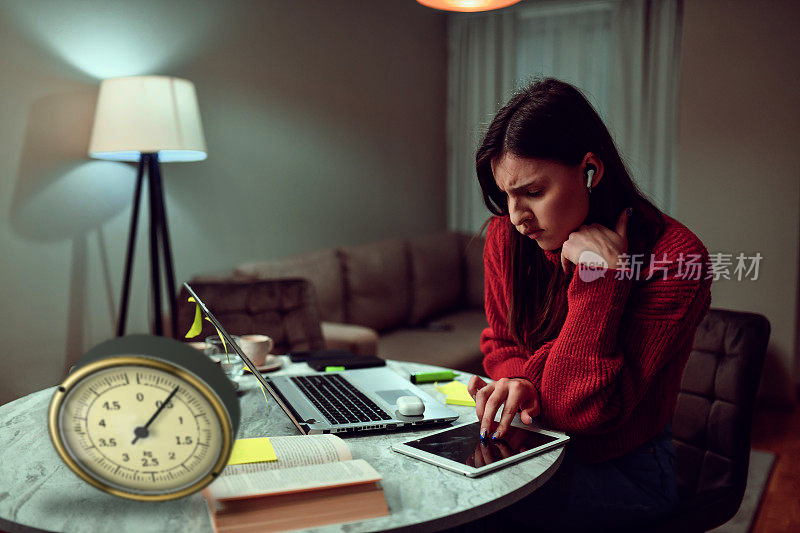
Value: 0.5,kg
